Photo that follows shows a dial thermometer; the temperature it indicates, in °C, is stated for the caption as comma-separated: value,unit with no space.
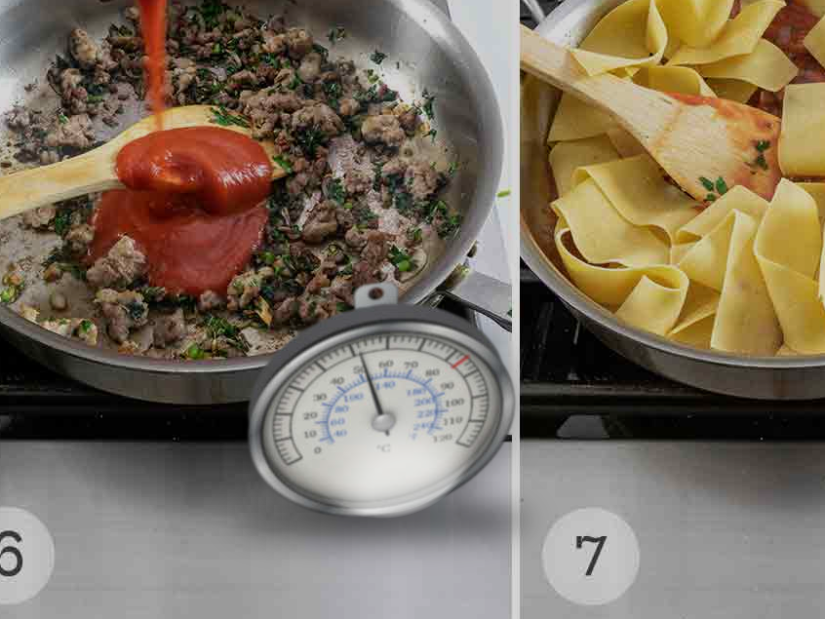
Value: 52,°C
